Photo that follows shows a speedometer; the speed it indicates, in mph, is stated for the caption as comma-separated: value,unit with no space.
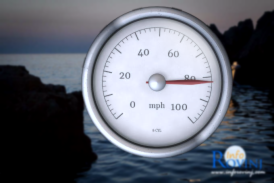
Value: 82,mph
